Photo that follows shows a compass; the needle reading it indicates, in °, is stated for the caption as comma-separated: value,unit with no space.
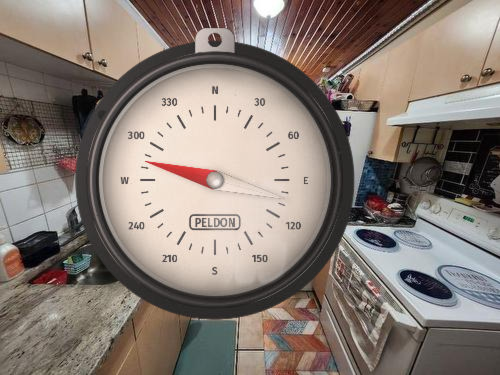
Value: 285,°
